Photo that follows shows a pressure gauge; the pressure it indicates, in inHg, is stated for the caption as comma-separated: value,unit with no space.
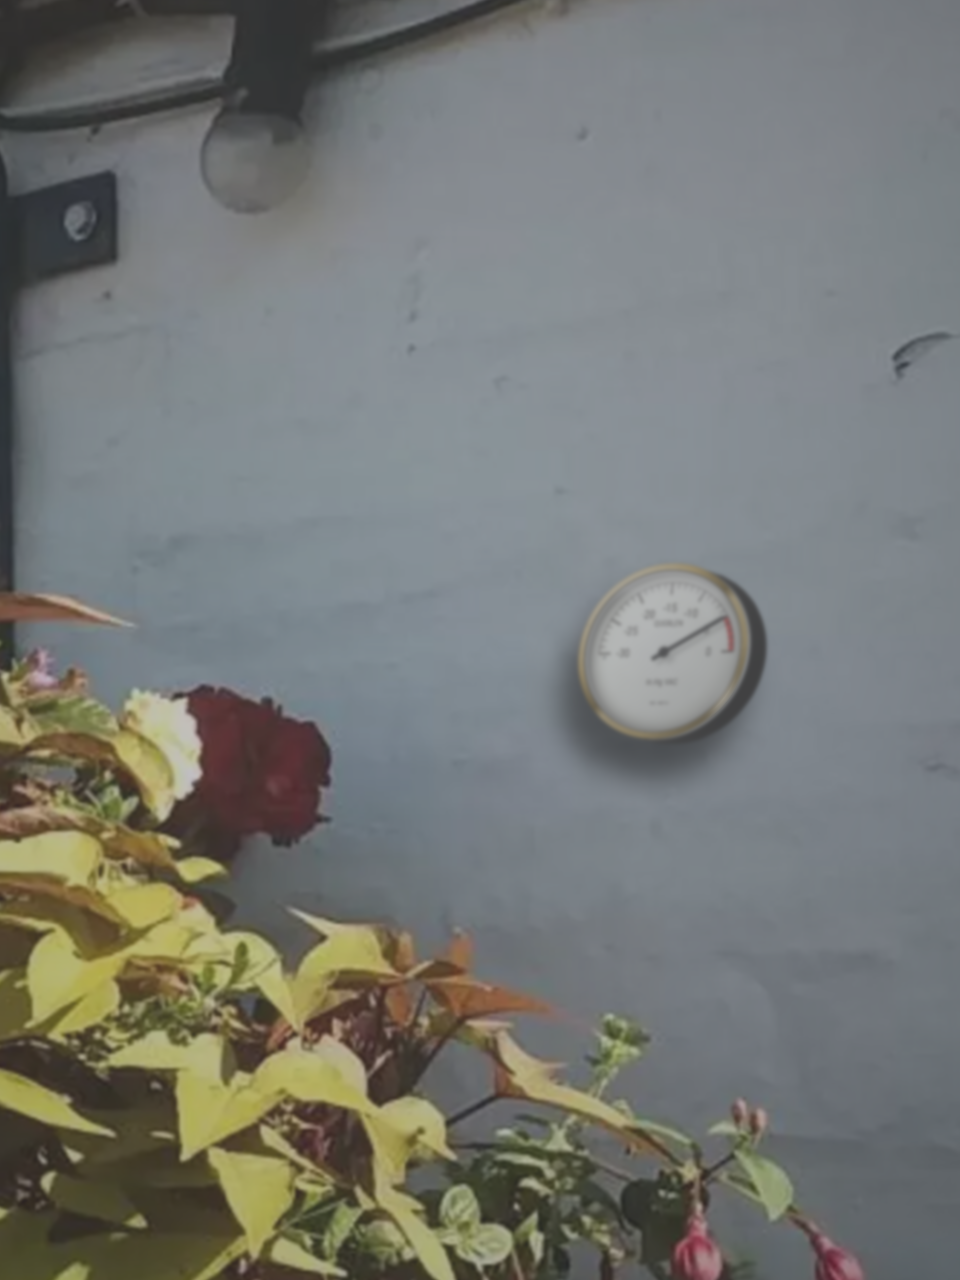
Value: -5,inHg
